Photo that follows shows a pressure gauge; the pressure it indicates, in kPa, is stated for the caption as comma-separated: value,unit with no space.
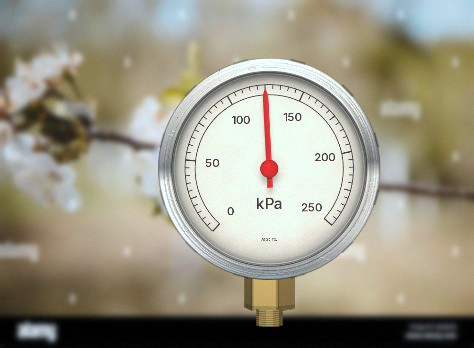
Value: 125,kPa
